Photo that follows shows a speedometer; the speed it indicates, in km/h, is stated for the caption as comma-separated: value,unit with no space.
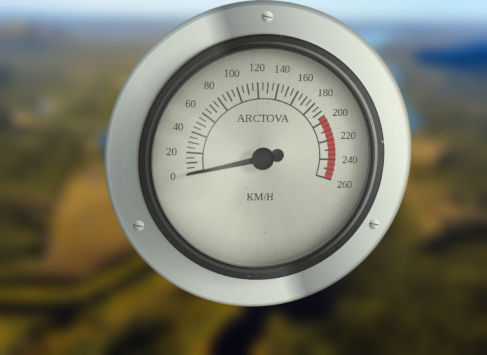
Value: 0,km/h
